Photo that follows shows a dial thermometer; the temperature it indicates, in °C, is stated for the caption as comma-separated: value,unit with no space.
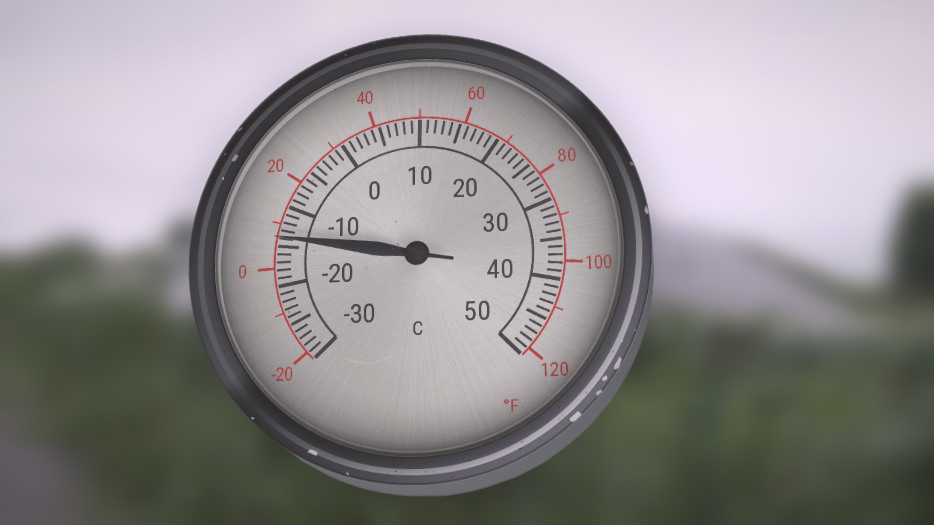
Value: -14,°C
